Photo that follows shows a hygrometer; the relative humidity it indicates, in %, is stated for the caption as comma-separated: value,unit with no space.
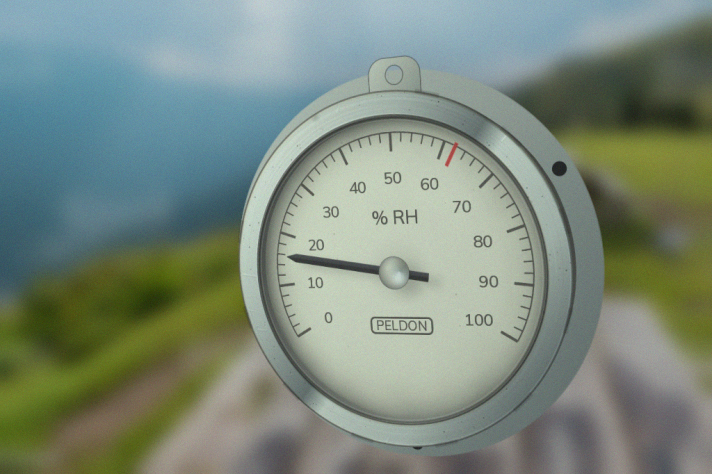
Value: 16,%
